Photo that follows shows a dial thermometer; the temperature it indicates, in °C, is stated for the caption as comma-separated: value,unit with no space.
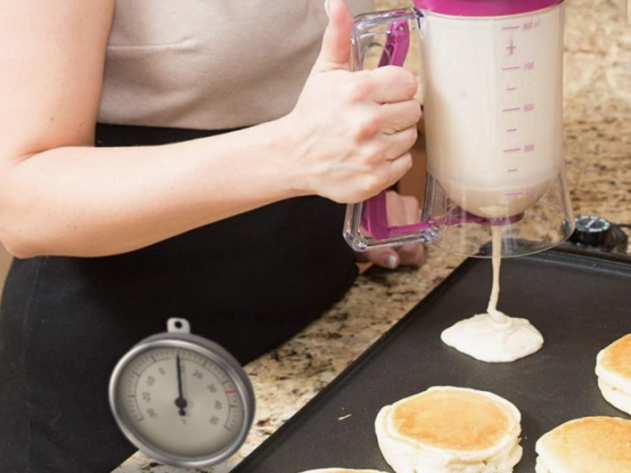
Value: 10,°C
